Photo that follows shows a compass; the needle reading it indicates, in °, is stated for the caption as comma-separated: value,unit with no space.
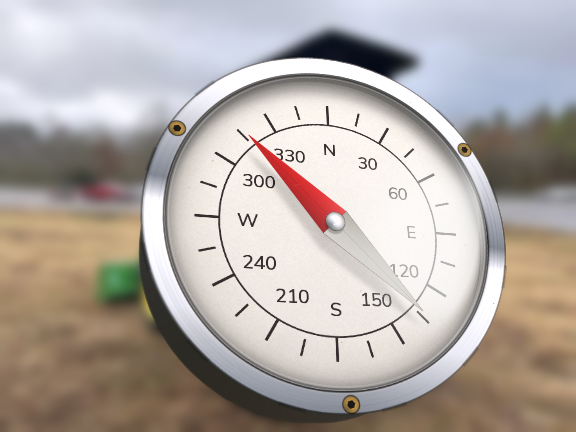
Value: 315,°
